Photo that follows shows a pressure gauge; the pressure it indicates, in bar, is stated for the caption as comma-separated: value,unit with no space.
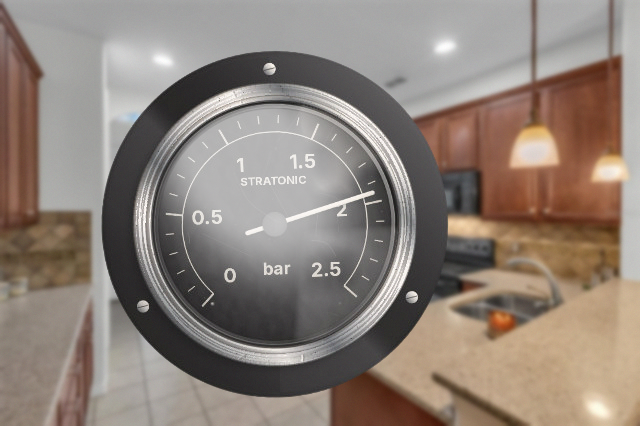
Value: 1.95,bar
